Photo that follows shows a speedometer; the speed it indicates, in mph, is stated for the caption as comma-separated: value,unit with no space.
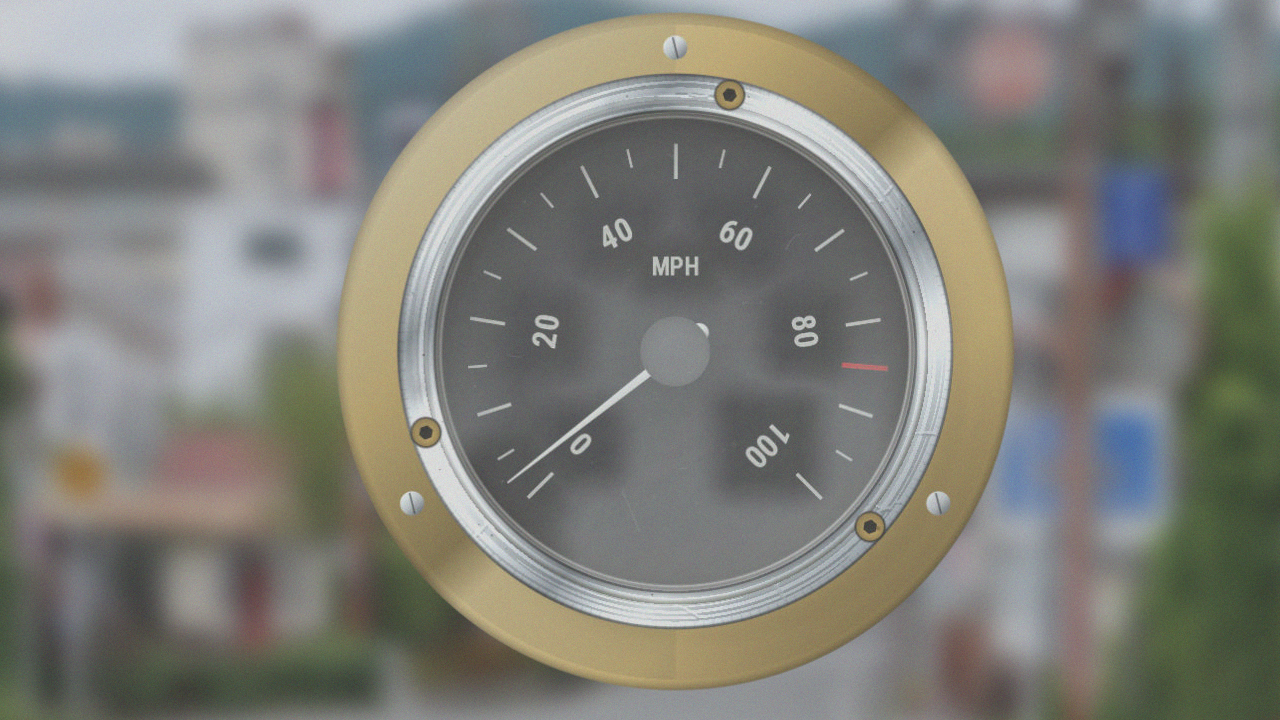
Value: 2.5,mph
